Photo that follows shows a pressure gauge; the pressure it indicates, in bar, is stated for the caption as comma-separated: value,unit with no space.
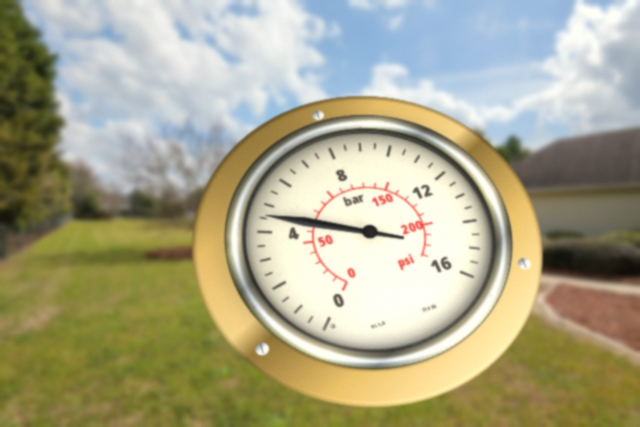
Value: 4.5,bar
